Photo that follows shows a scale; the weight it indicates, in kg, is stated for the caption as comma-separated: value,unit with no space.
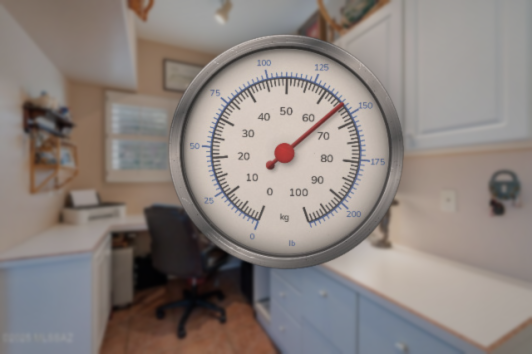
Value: 65,kg
